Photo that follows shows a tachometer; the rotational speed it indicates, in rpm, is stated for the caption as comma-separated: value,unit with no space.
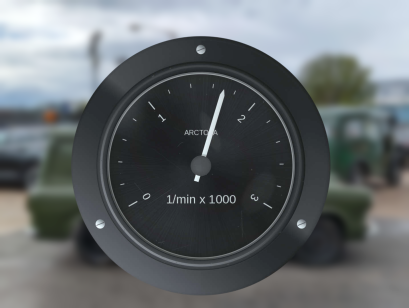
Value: 1700,rpm
